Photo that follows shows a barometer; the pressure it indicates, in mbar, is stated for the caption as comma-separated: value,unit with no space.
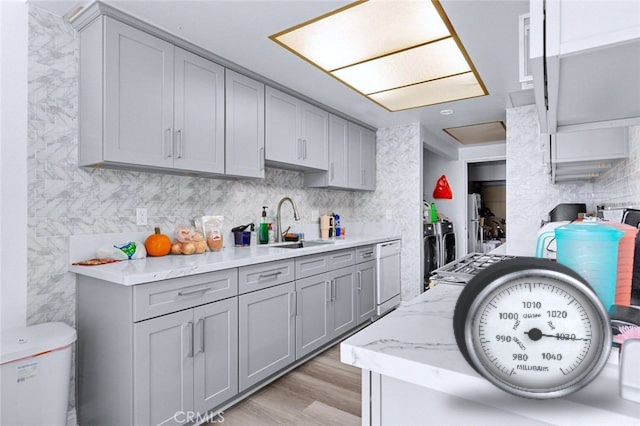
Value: 1030,mbar
